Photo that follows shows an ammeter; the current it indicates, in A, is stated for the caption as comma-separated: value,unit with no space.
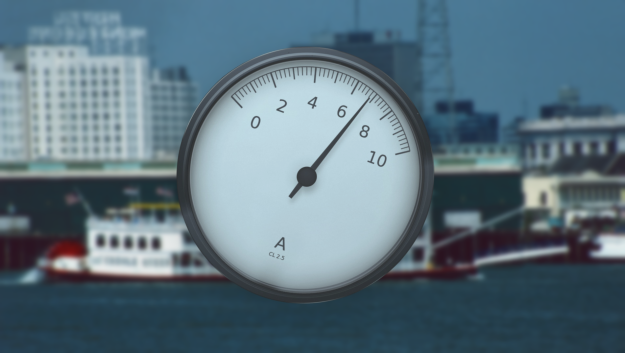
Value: 6.8,A
